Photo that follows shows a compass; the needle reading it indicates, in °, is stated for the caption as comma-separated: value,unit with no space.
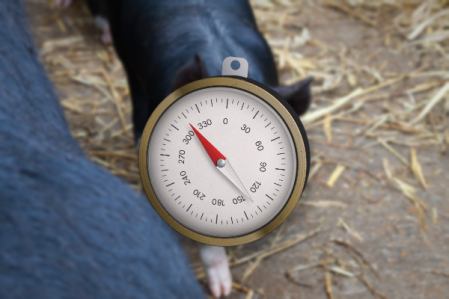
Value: 315,°
